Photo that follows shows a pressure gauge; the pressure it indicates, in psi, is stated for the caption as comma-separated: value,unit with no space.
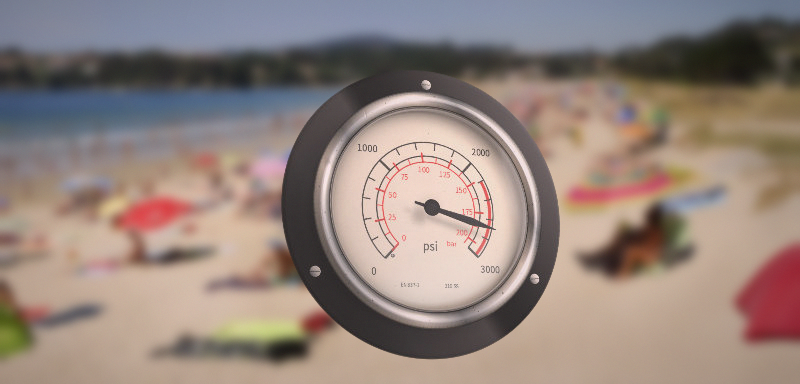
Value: 2700,psi
